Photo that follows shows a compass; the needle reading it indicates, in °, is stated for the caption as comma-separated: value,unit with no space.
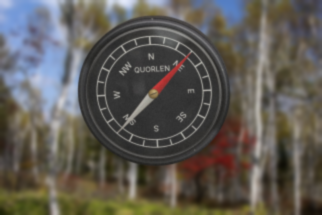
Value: 45,°
